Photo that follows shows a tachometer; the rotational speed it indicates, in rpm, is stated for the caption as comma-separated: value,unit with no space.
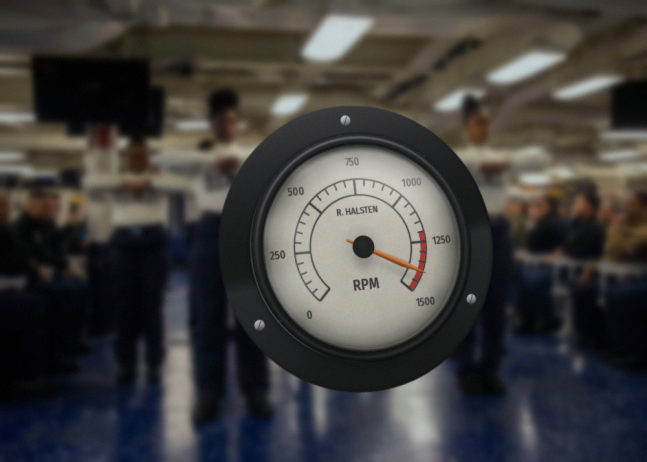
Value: 1400,rpm
